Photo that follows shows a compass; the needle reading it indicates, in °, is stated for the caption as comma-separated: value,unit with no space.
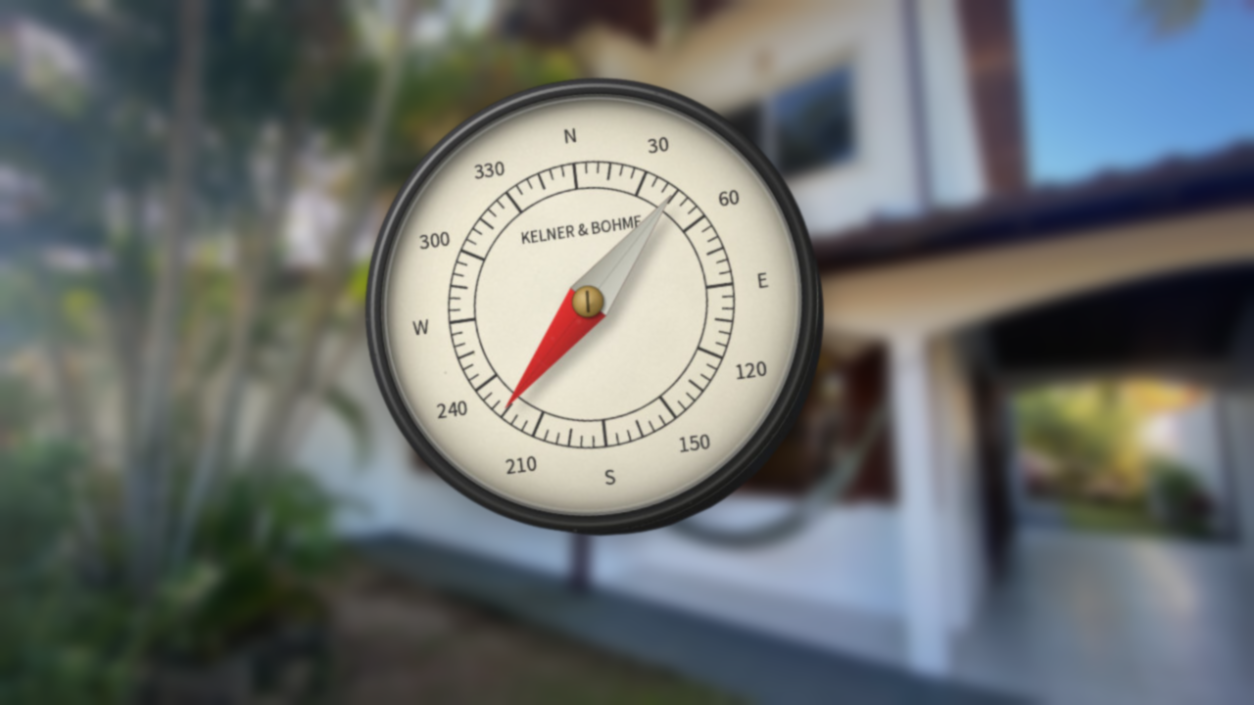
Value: 225,°
